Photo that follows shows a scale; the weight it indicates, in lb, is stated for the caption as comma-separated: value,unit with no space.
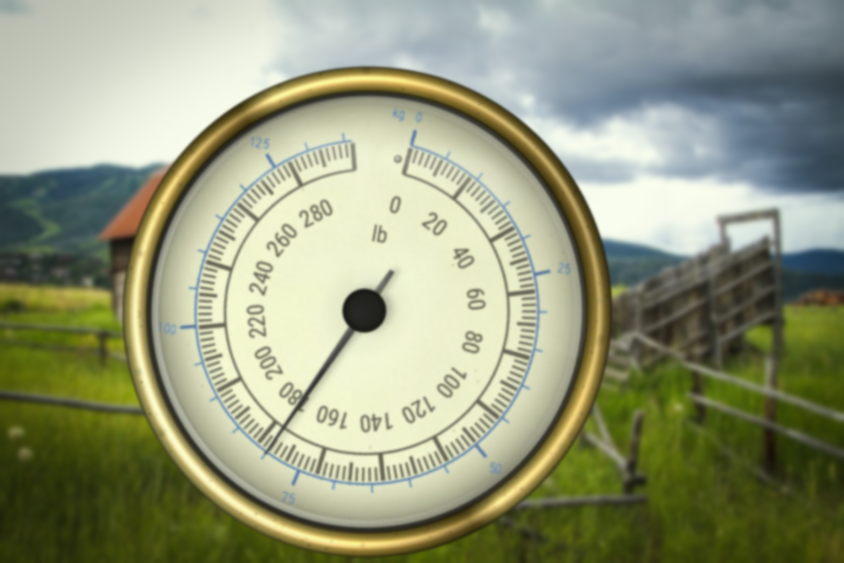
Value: 176,lb
